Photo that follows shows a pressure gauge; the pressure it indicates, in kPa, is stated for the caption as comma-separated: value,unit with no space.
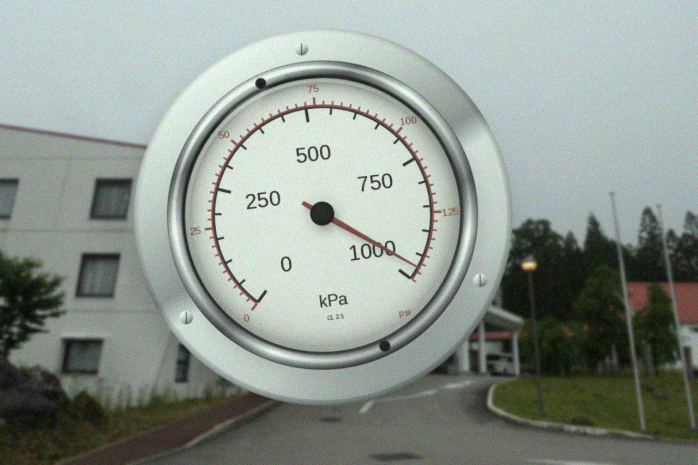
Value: 975,kPa
